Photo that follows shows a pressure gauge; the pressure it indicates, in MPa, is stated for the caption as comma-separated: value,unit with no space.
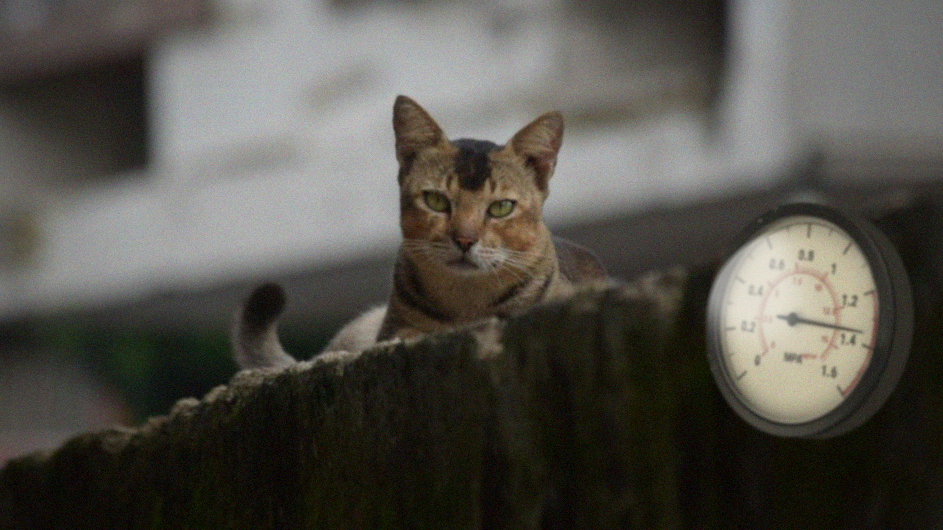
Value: 1.35,MPa
